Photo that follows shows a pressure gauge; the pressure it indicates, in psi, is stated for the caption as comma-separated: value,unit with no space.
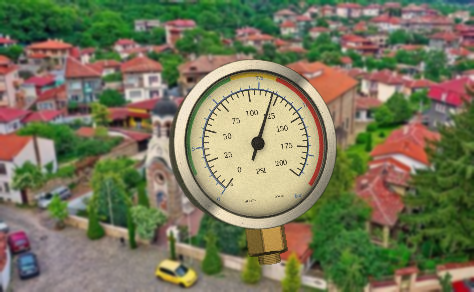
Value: 120,psi
